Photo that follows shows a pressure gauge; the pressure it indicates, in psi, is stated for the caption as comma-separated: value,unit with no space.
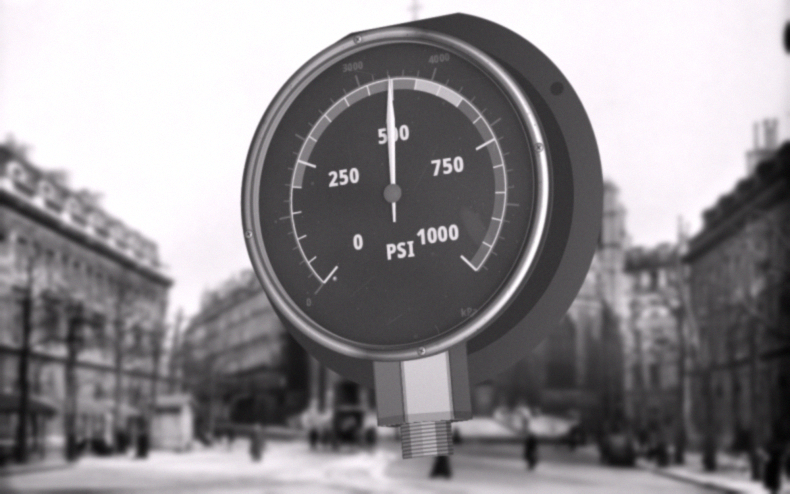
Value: 500,psi
